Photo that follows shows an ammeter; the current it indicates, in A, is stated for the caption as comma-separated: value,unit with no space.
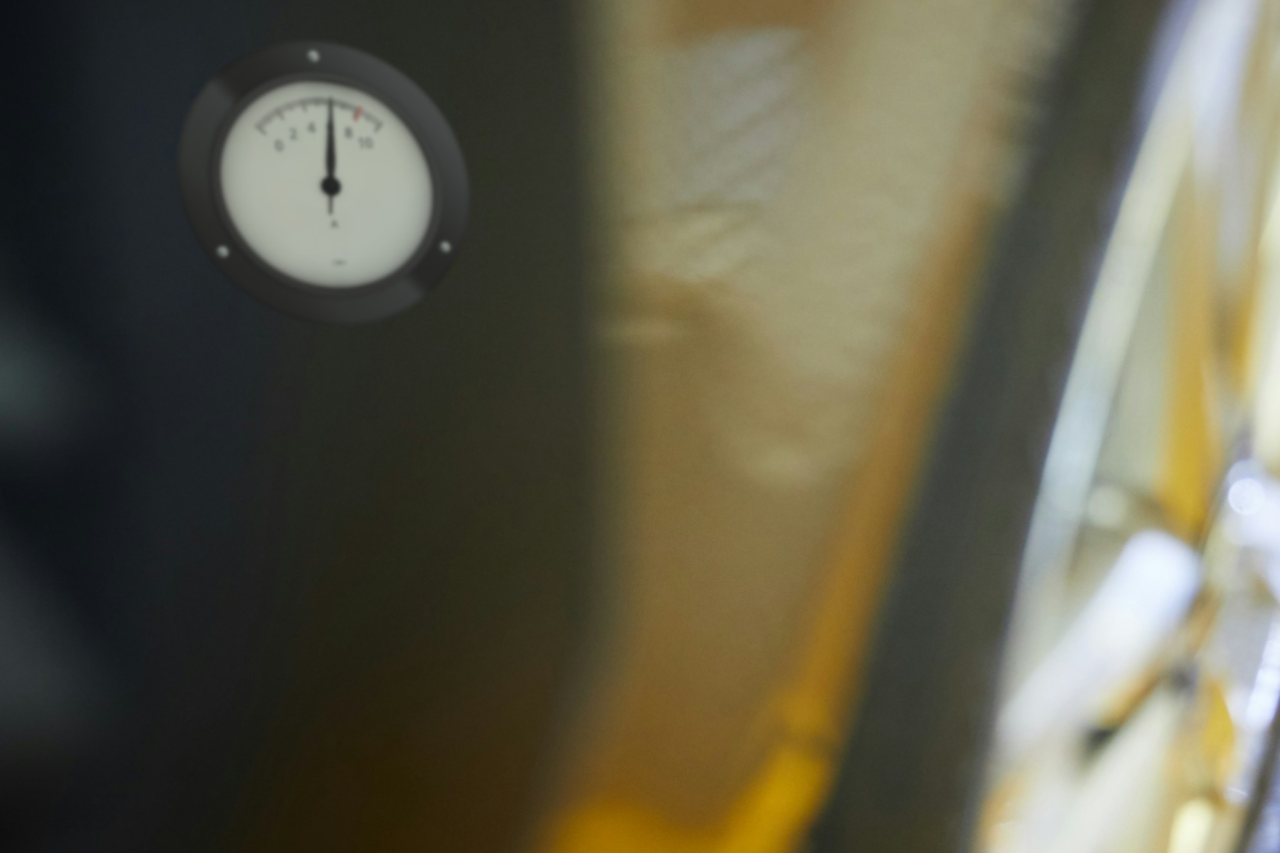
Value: 6,A
